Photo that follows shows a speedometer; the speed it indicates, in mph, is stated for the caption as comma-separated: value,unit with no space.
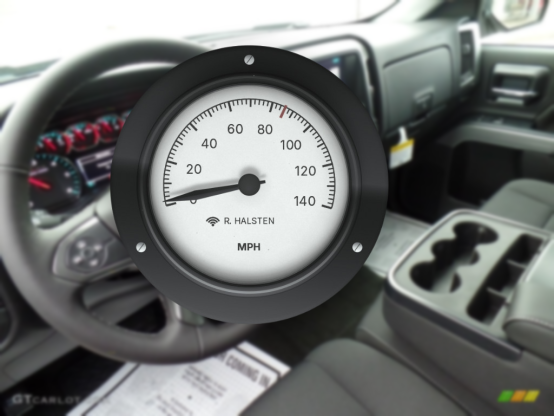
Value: 2,mph
